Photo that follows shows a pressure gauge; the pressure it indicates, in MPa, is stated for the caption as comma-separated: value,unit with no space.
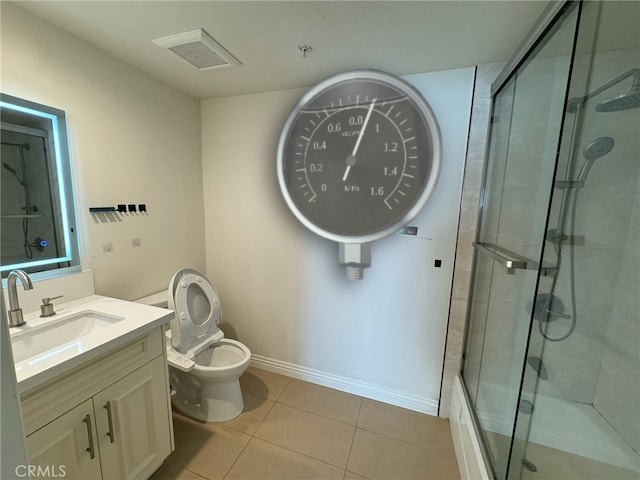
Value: 0.9,MPa
